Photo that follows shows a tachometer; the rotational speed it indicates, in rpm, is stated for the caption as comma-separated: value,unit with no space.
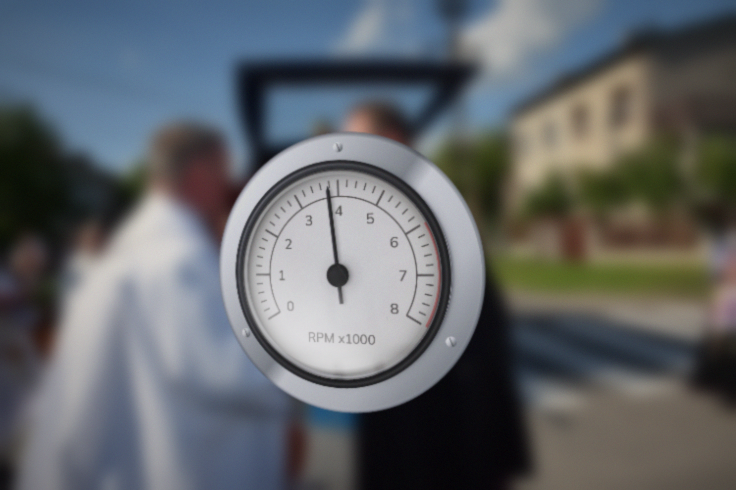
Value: 3800,rpm
